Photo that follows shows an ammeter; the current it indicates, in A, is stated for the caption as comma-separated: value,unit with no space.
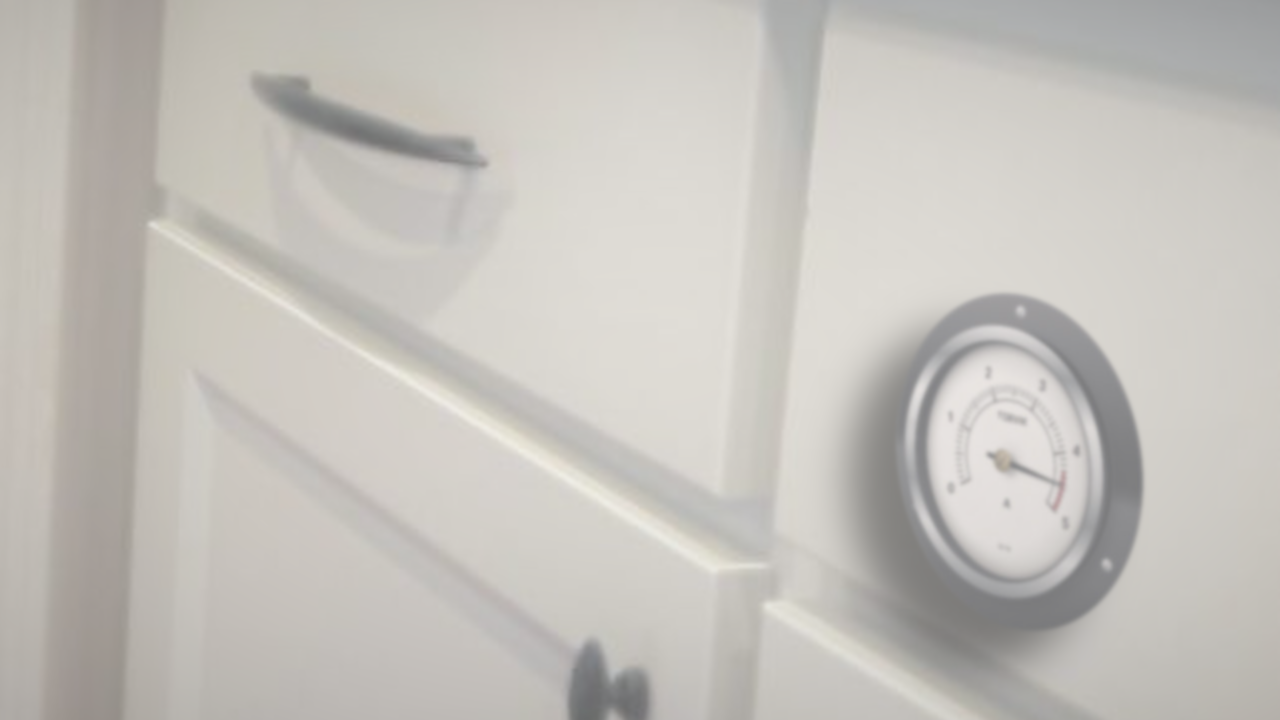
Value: 4.5,A
